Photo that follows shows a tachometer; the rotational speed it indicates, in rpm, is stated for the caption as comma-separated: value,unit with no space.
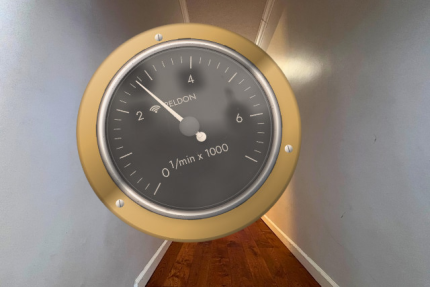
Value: 2700,rpm
